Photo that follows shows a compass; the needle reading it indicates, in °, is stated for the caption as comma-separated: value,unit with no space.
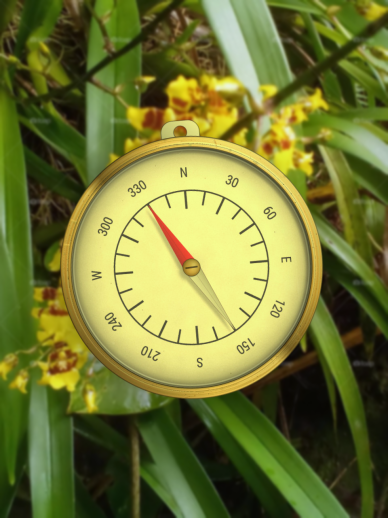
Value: 330,°
